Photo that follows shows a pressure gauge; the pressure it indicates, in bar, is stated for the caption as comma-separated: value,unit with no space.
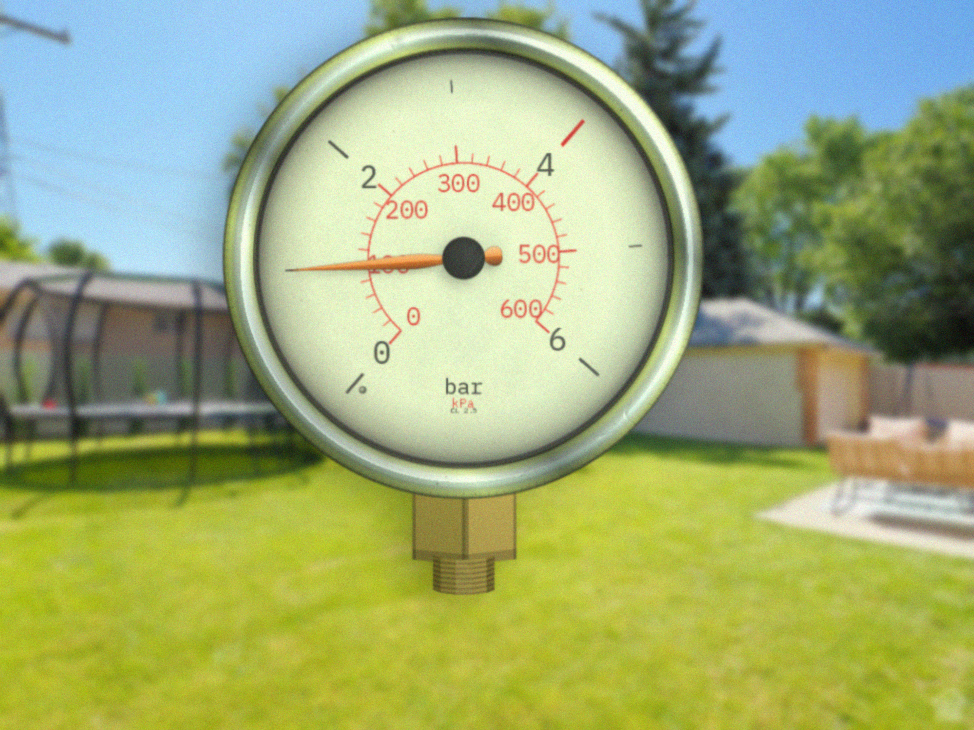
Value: 1,bar
